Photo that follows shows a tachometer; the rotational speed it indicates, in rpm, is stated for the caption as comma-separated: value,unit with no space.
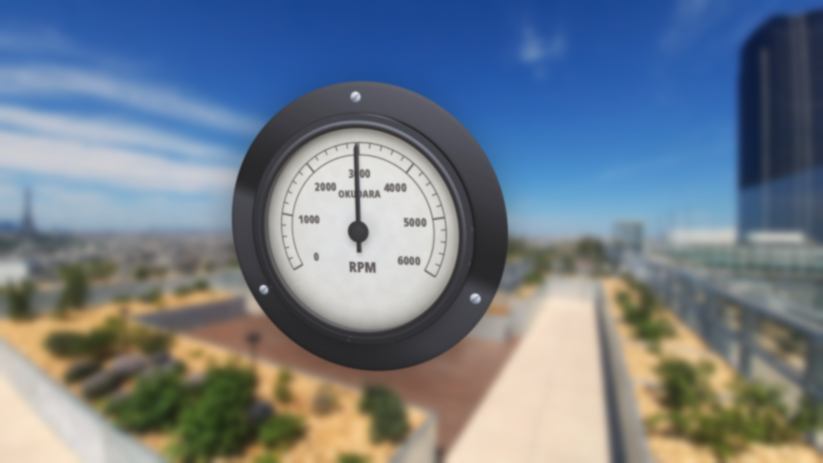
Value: 3000,rpm
